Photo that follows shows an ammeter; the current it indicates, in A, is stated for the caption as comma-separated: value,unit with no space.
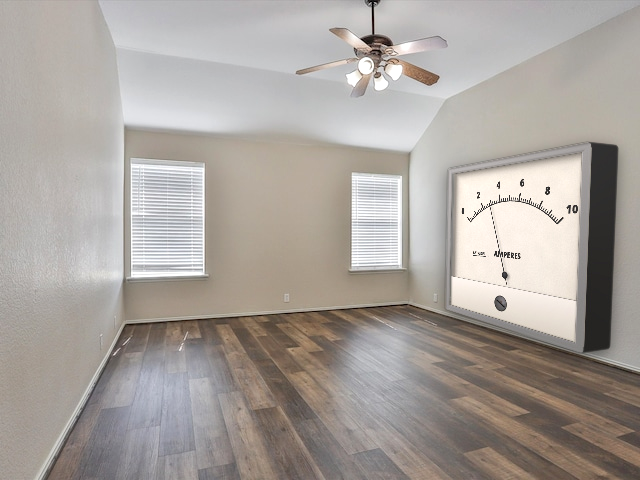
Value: 3,A
